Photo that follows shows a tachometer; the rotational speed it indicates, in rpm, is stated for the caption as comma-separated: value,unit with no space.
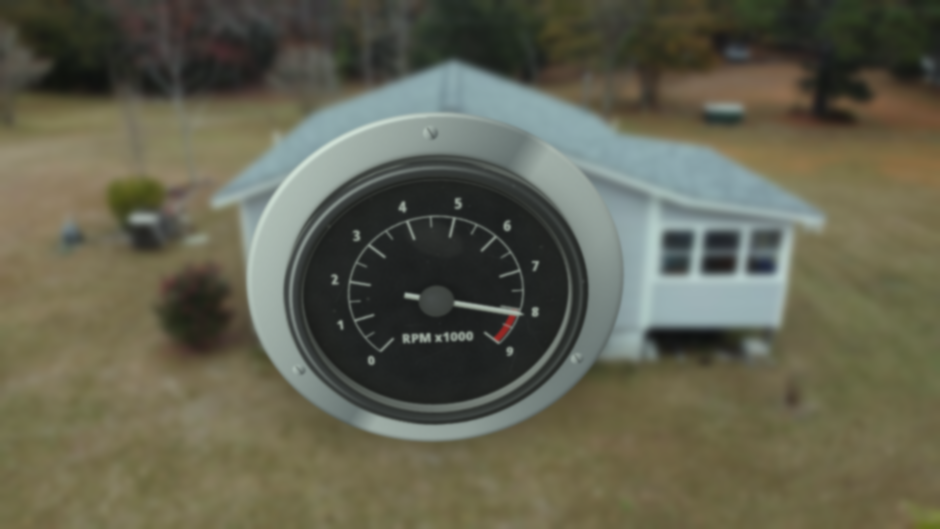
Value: 8000,rpm
